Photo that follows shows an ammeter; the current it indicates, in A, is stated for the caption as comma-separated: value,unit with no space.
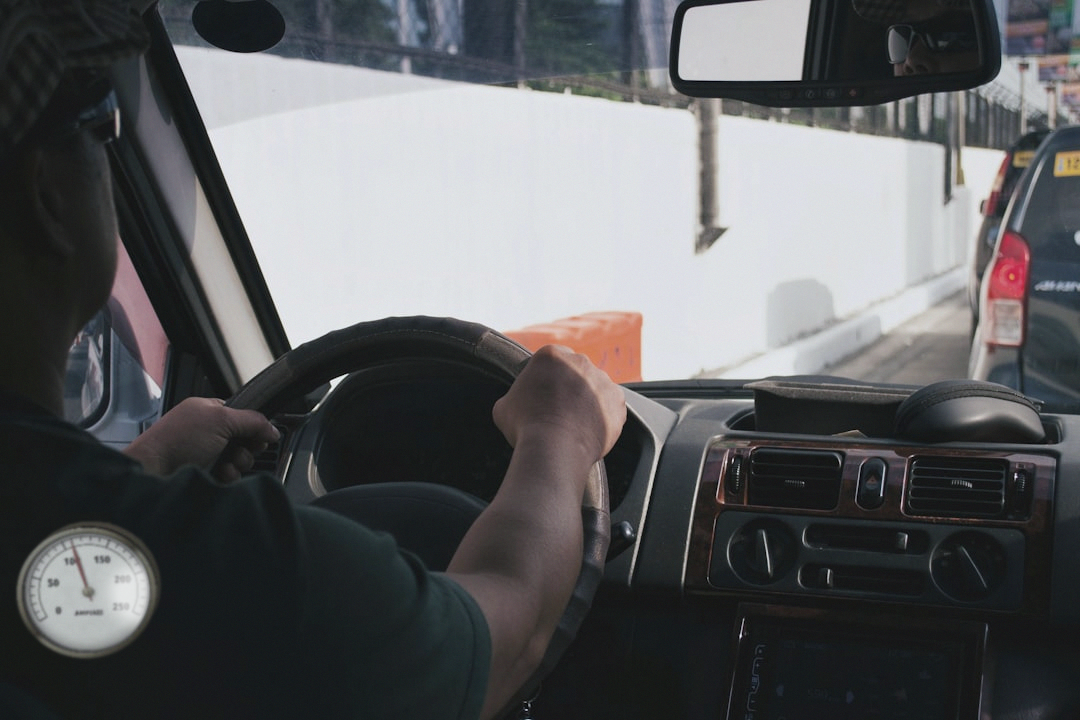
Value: 110,A
